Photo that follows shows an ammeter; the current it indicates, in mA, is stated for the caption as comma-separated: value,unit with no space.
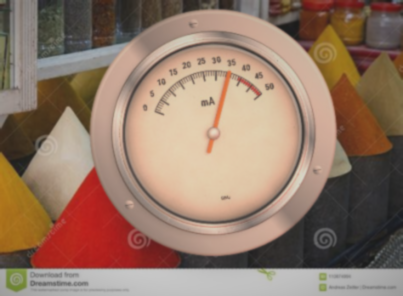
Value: 35,mA
